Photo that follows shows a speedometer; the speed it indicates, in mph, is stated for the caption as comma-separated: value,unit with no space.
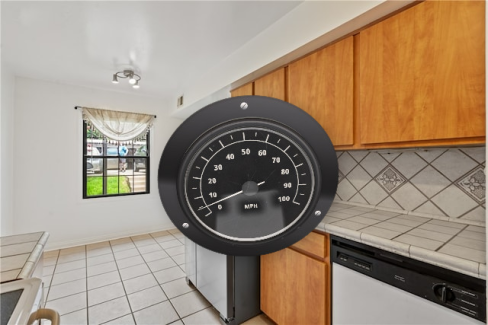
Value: 5,mph
